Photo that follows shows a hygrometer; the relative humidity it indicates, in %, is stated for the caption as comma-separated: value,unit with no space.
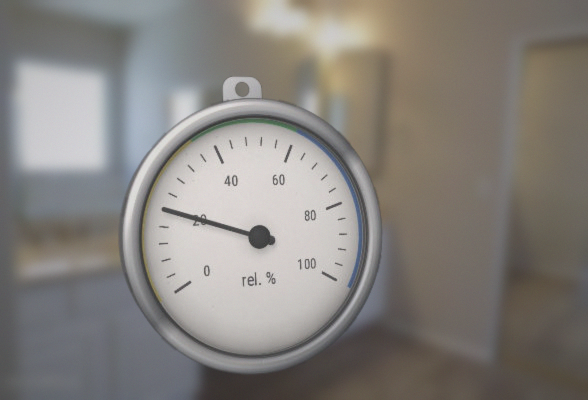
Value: 20,%
